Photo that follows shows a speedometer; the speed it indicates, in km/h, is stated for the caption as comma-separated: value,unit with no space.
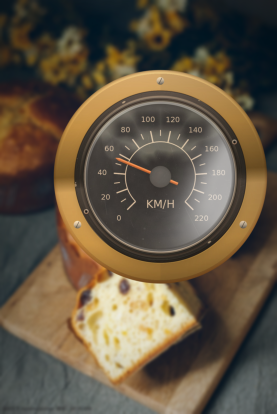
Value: 55,km/h
